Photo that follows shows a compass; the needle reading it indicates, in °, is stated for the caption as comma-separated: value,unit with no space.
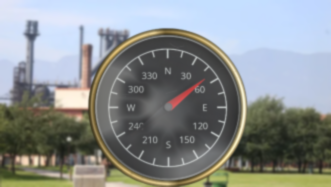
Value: 52.5,°
